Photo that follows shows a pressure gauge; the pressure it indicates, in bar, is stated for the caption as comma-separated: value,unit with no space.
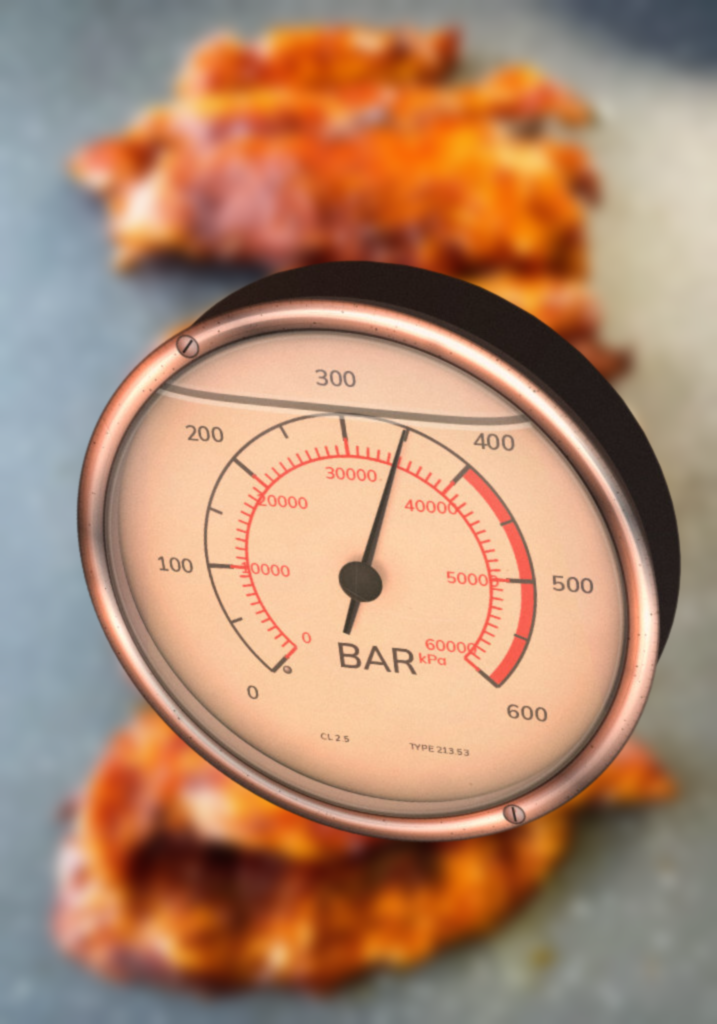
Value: 350,bar
